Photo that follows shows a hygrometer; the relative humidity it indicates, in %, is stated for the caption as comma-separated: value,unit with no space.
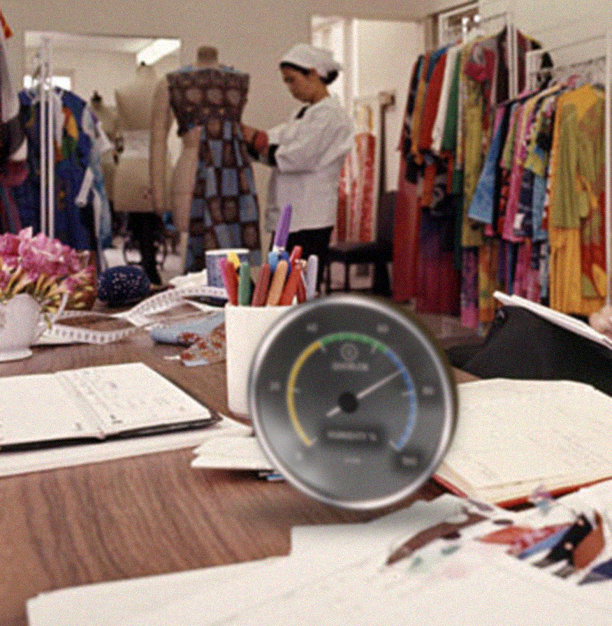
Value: 72,%
